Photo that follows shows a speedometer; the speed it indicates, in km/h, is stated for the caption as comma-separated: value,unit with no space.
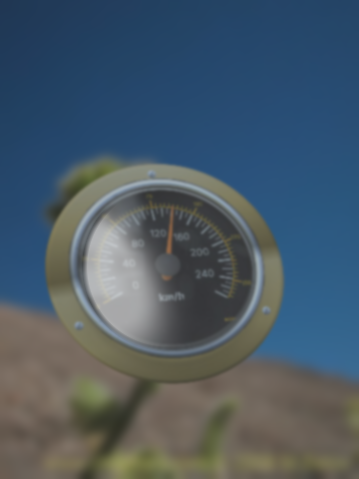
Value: 140,km/h
